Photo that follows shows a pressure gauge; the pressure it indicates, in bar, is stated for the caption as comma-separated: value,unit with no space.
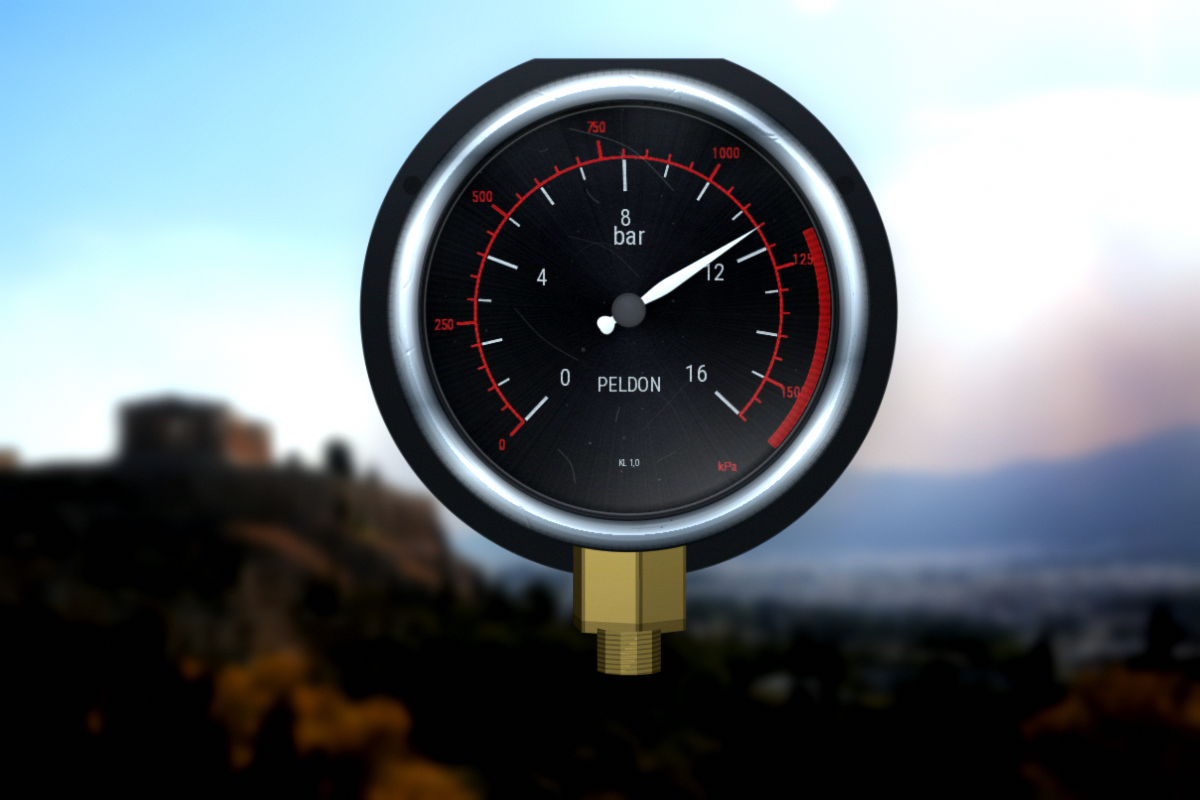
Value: 11.5,bar
